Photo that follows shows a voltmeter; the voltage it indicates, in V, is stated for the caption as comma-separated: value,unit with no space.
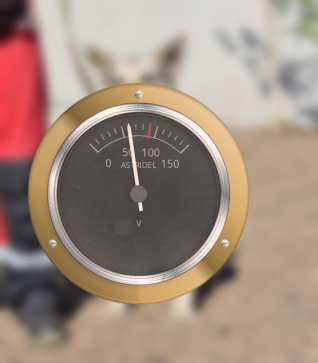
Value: 60,V
